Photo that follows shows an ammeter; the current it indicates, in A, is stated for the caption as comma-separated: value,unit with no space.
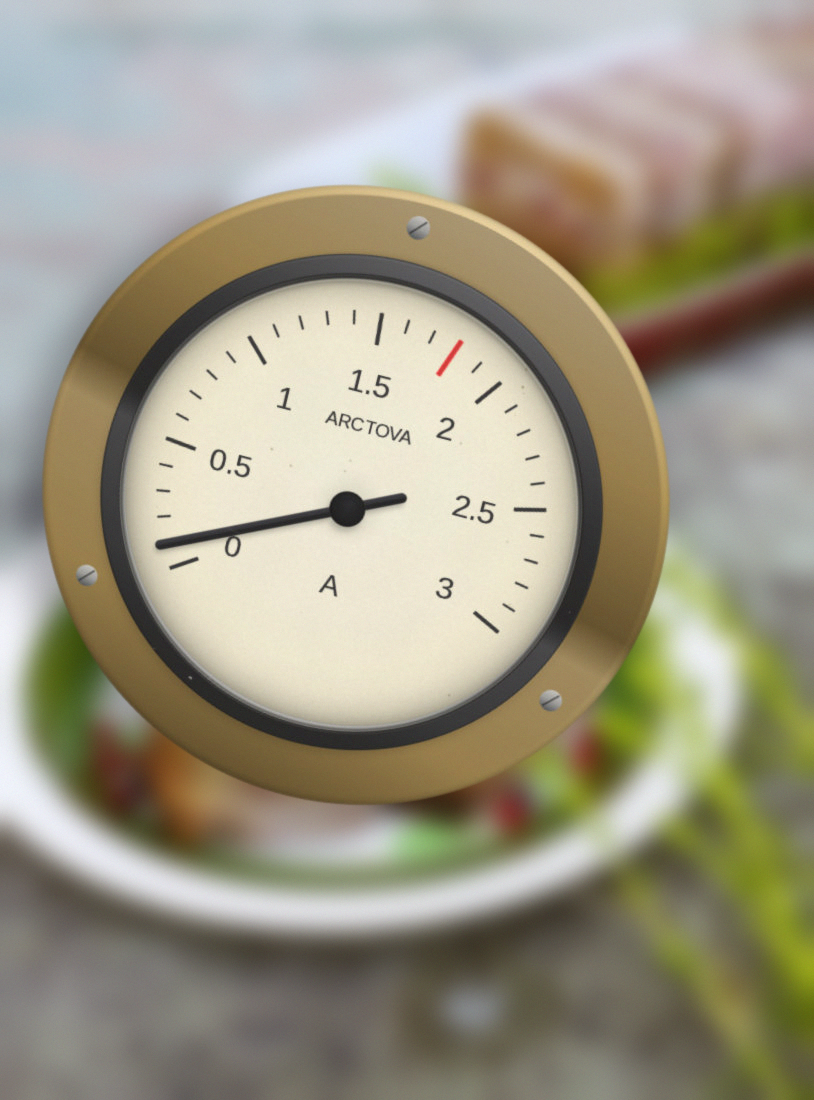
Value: 0.1,A
